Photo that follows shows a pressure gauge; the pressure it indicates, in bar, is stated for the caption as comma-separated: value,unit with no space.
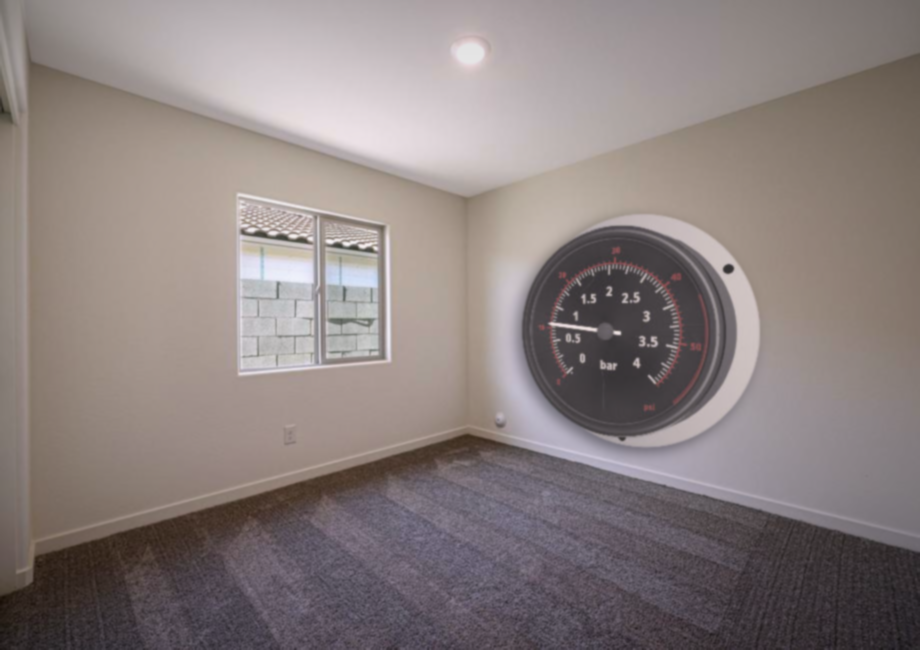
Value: 0.75,bar
